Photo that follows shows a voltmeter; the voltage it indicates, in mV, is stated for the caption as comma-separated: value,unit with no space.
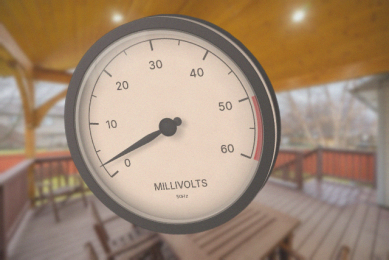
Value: 2.5,mV
